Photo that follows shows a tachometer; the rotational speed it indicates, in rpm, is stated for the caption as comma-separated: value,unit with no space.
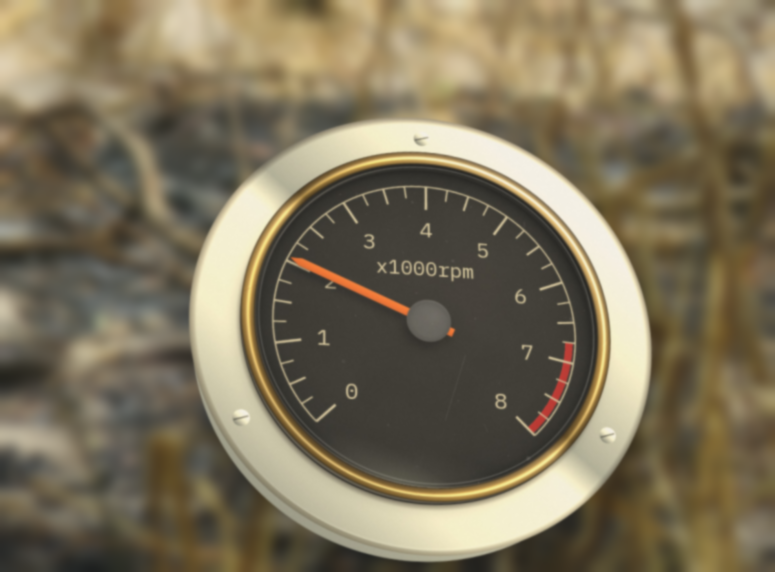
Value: 2000,rpm
